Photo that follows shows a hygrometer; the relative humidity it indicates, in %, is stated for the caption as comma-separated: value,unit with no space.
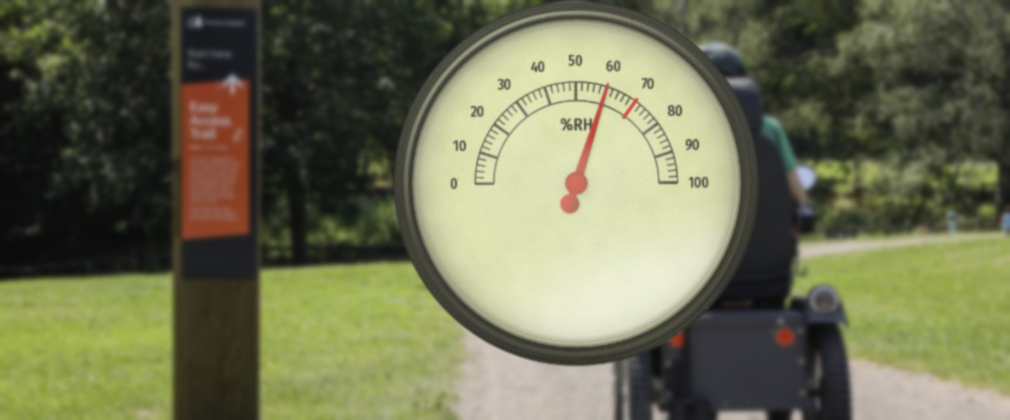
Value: 60,%
